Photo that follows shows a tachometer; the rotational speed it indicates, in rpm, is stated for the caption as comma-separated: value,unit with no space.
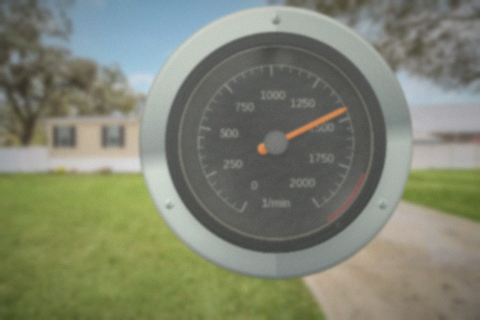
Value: 1450,rpm
